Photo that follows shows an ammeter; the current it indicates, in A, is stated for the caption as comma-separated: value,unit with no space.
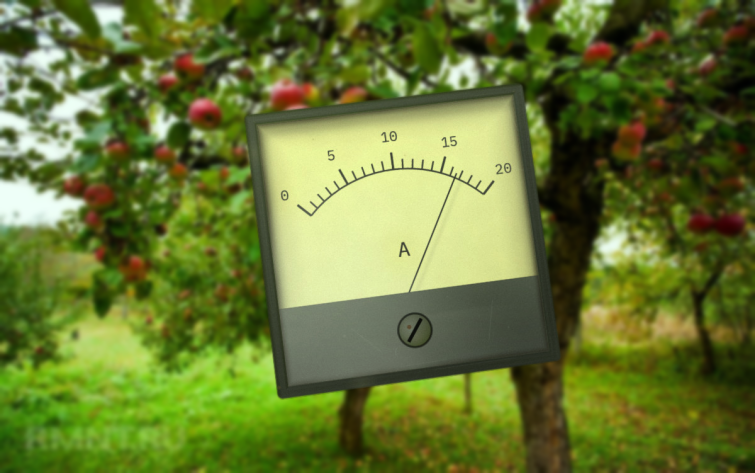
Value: 16.5,A
